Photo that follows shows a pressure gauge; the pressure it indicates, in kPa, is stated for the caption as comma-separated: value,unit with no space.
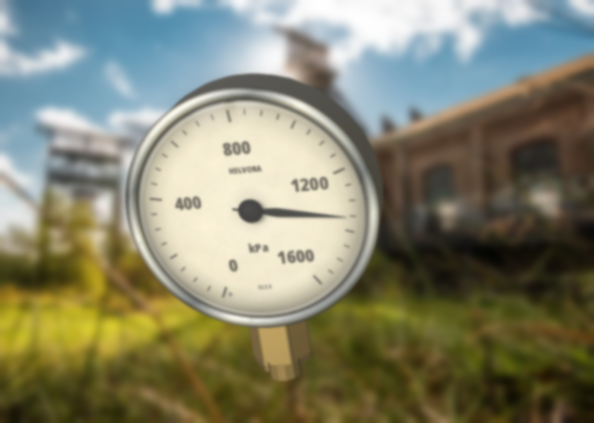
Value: 1350,kPa
